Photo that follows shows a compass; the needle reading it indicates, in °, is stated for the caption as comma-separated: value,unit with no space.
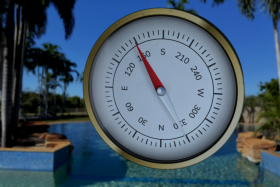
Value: 150,°
